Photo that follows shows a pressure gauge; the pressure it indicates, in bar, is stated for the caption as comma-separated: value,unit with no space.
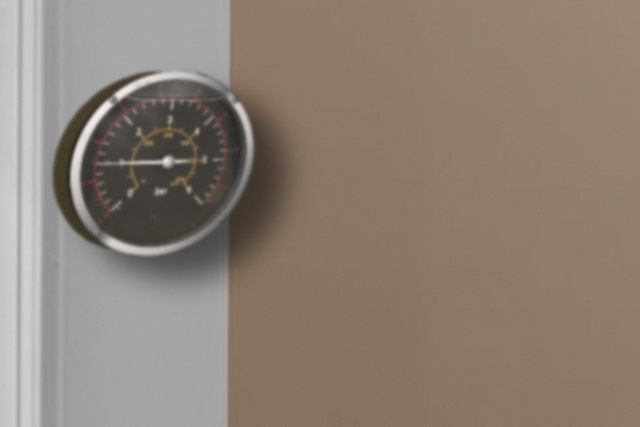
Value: 1,bar
